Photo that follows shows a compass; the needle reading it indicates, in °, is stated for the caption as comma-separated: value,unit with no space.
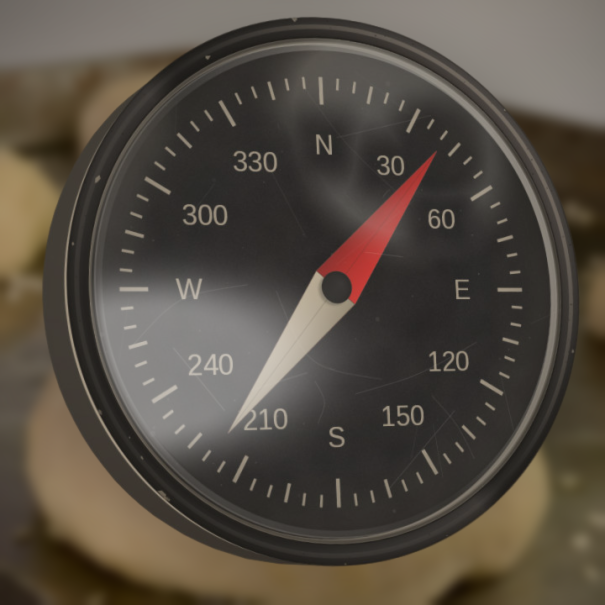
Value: 40,°
